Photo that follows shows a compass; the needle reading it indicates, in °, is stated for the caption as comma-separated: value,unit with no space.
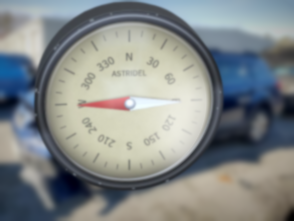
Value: 270,°
